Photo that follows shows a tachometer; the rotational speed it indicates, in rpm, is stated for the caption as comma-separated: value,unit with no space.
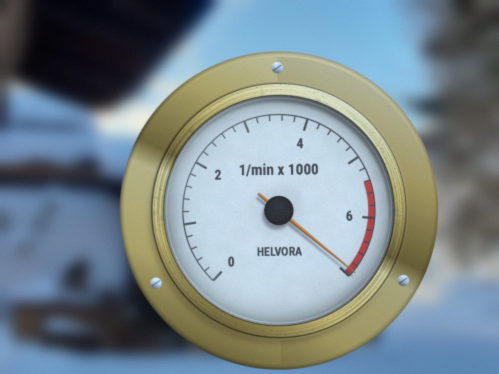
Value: 6900,rpm
